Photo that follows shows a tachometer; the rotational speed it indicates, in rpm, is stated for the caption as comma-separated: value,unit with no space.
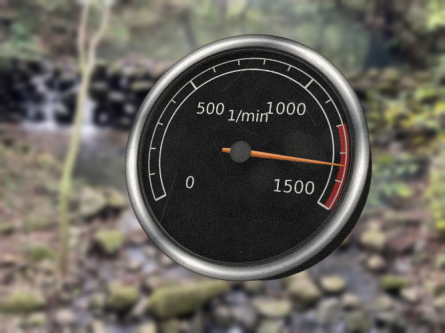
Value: 1350,rpm
